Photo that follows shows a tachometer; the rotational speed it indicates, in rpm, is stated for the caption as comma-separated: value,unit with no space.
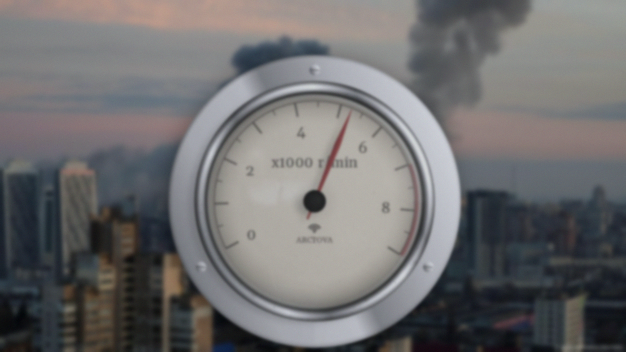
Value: 5250,rpm
